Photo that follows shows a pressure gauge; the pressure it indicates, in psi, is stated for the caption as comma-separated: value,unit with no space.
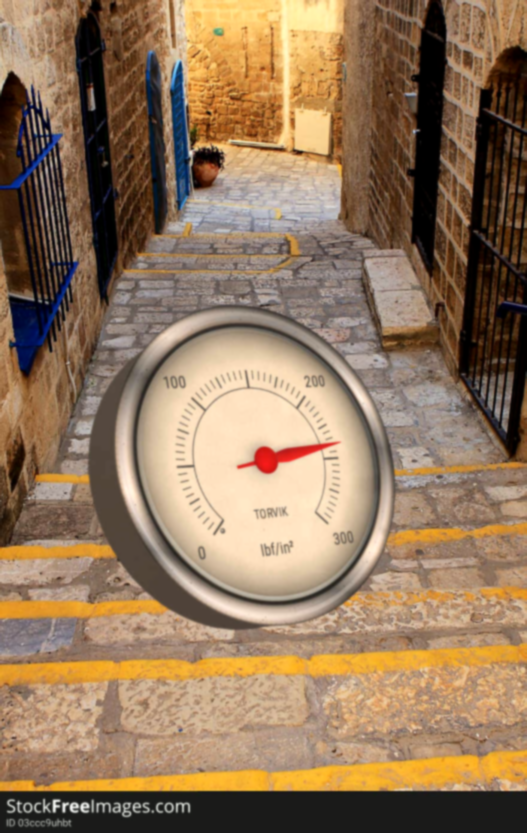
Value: 240,psi
